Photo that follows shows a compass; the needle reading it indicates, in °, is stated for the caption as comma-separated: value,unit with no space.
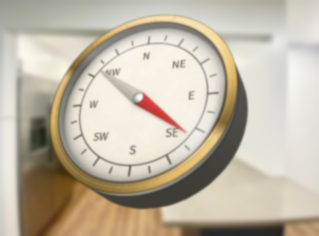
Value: 127.5,°
